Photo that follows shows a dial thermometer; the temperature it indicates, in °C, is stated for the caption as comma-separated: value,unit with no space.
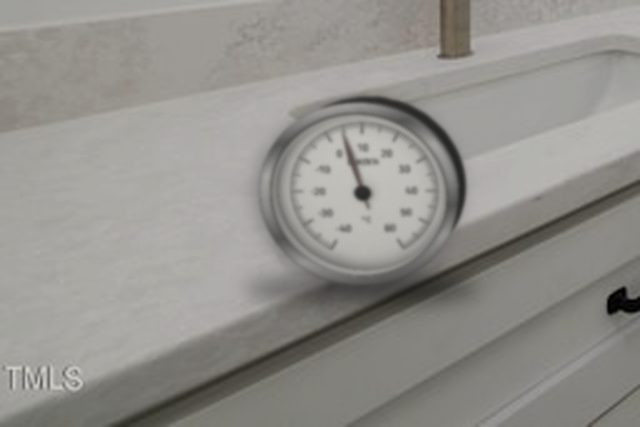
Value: 5,°C
